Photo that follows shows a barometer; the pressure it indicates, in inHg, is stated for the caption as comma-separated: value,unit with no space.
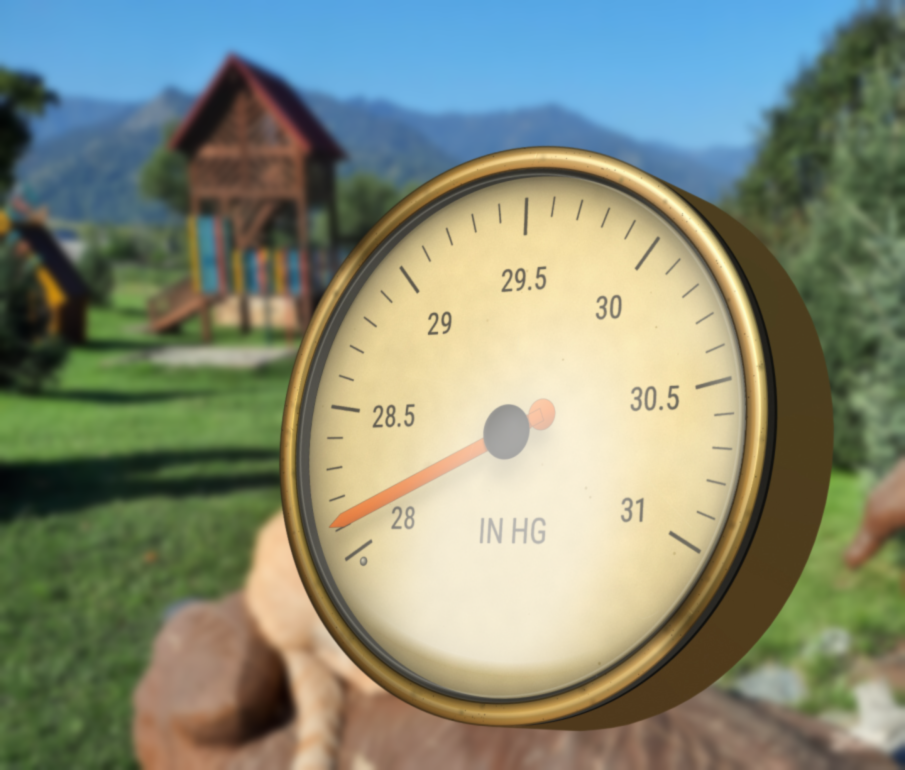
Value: 28.1,inHg
